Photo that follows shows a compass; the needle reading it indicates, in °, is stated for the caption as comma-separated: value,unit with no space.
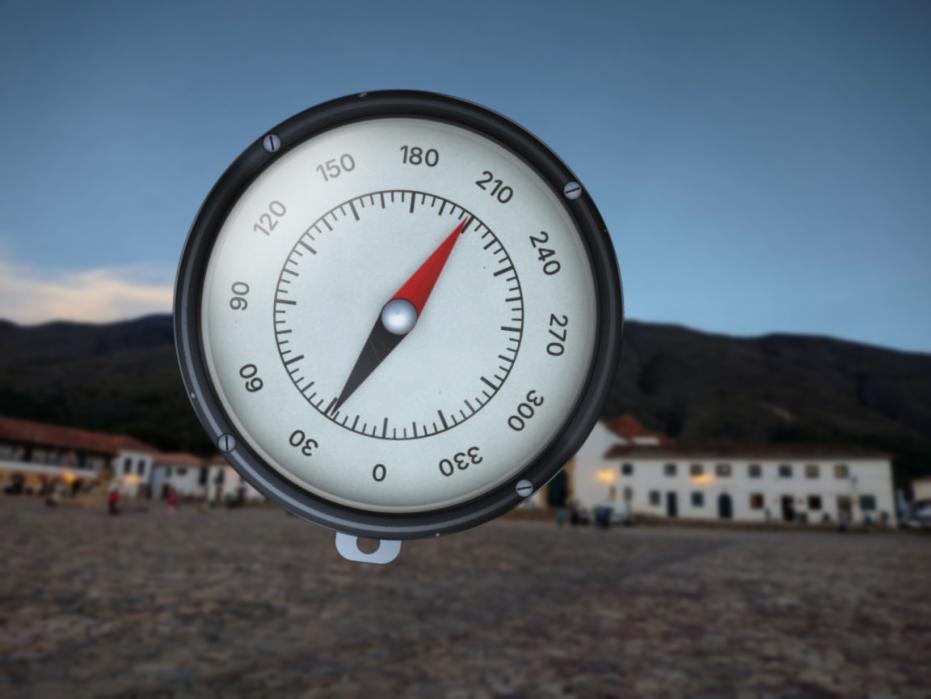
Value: 207.5,°
